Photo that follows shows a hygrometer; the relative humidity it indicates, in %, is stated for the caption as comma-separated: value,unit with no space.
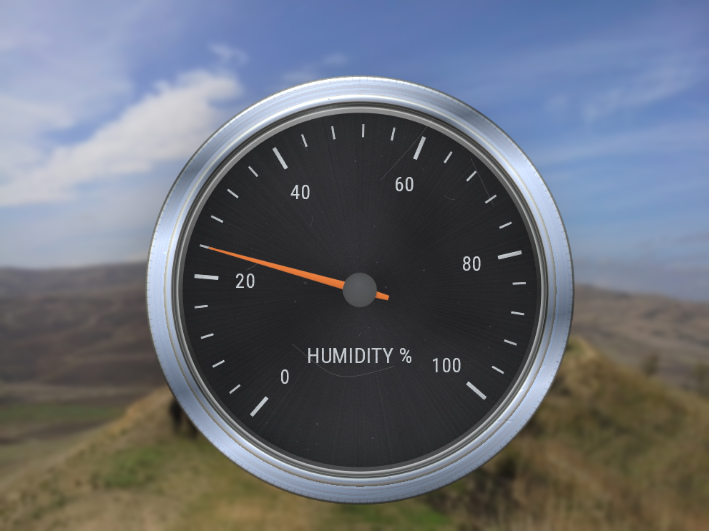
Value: 24,%
